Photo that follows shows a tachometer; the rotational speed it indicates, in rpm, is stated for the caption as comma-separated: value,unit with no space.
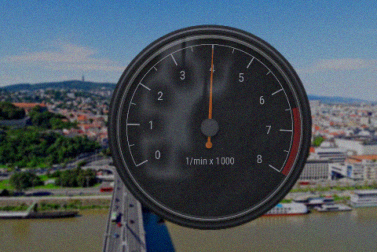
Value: 4000,rpm
